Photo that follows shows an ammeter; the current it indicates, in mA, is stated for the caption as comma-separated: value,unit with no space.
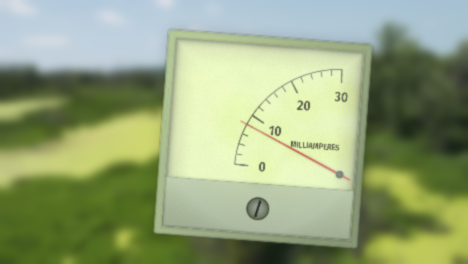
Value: 8,mA
